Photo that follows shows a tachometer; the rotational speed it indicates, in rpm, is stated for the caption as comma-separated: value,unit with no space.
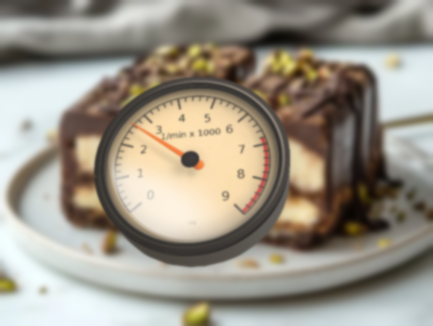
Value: 2600,rpm
